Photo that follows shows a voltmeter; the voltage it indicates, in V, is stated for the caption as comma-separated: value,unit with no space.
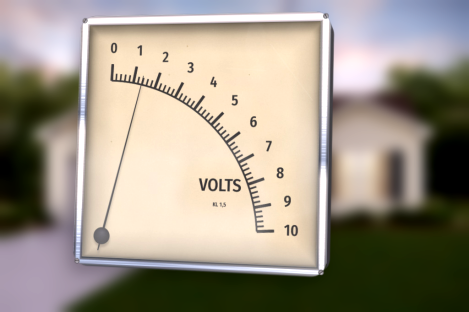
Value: 1.4,V
